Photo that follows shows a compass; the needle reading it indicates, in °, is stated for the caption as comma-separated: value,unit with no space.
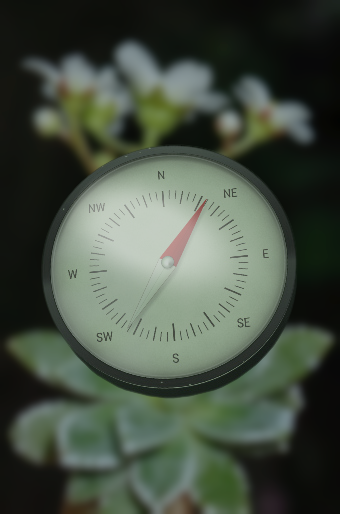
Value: 35,°
